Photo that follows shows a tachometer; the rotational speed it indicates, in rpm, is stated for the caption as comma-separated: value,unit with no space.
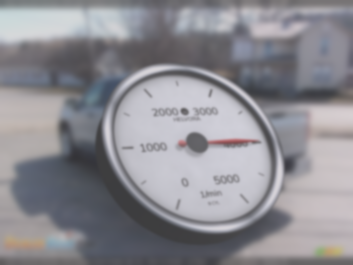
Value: 4000,rpm
